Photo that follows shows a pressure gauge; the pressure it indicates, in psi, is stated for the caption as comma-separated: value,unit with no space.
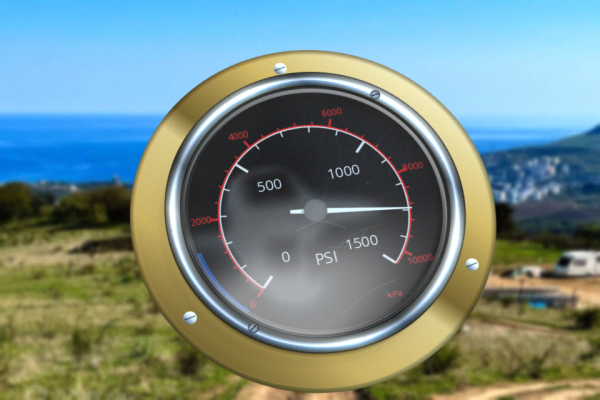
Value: 1300,psi
